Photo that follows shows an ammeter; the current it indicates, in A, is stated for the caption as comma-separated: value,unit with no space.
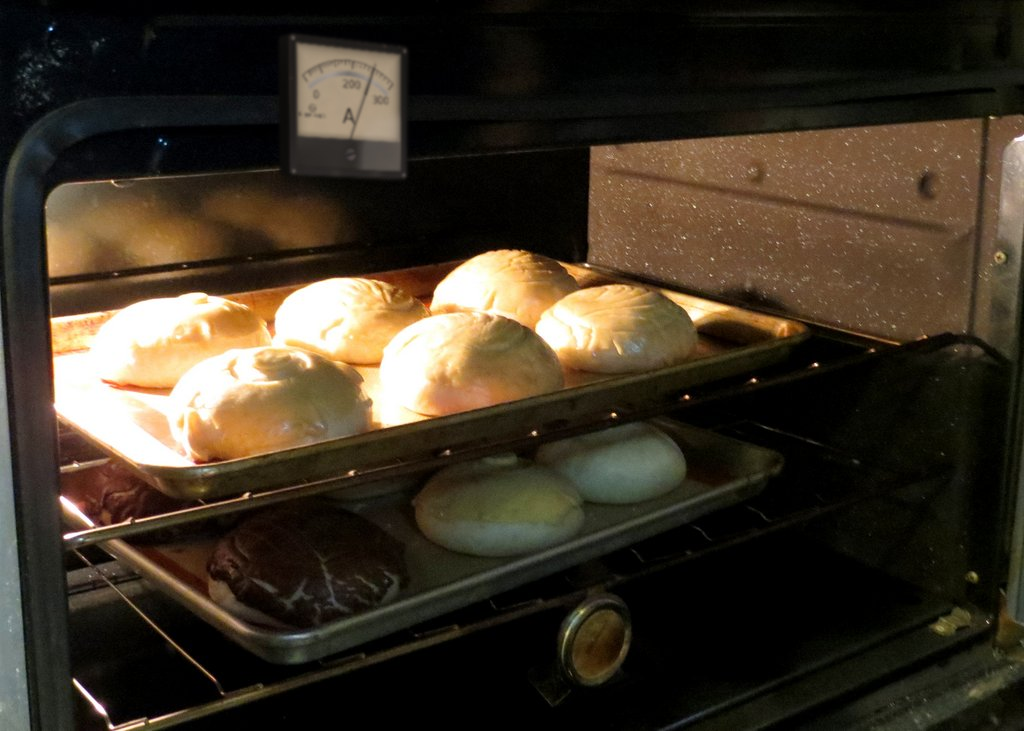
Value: 250,A
